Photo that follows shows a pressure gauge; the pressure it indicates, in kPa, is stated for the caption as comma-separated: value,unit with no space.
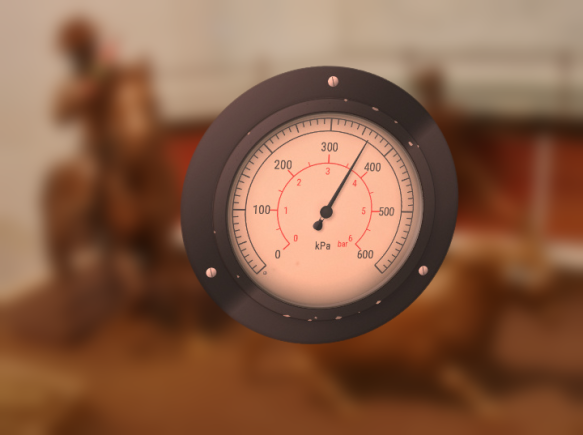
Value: 360,kPa
